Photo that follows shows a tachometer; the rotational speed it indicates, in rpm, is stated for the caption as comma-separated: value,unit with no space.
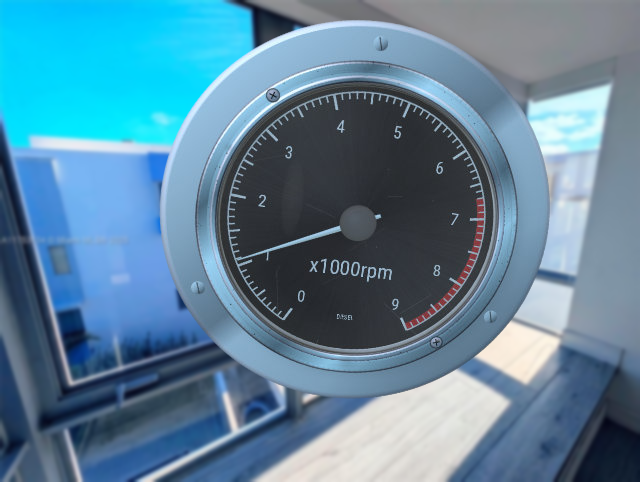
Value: 1100,rpm
